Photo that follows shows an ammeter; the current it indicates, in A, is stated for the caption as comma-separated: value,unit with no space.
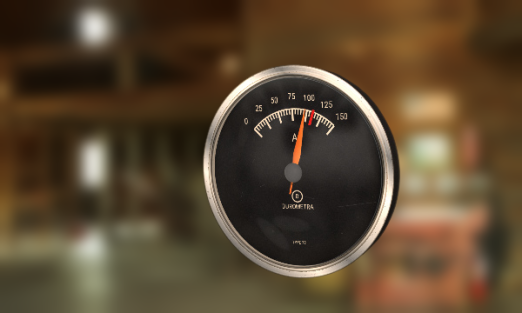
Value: 100,A
